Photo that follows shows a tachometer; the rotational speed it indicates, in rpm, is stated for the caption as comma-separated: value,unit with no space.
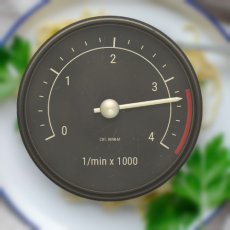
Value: 3300,rpm
